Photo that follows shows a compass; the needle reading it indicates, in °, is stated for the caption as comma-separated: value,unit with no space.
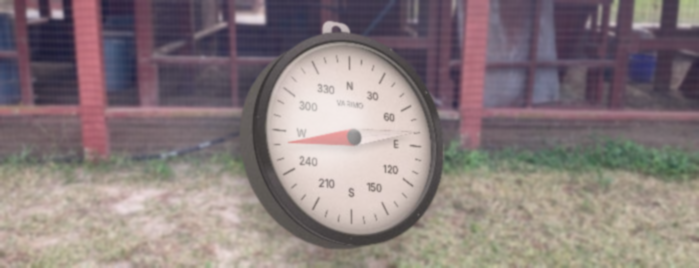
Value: 260,°
